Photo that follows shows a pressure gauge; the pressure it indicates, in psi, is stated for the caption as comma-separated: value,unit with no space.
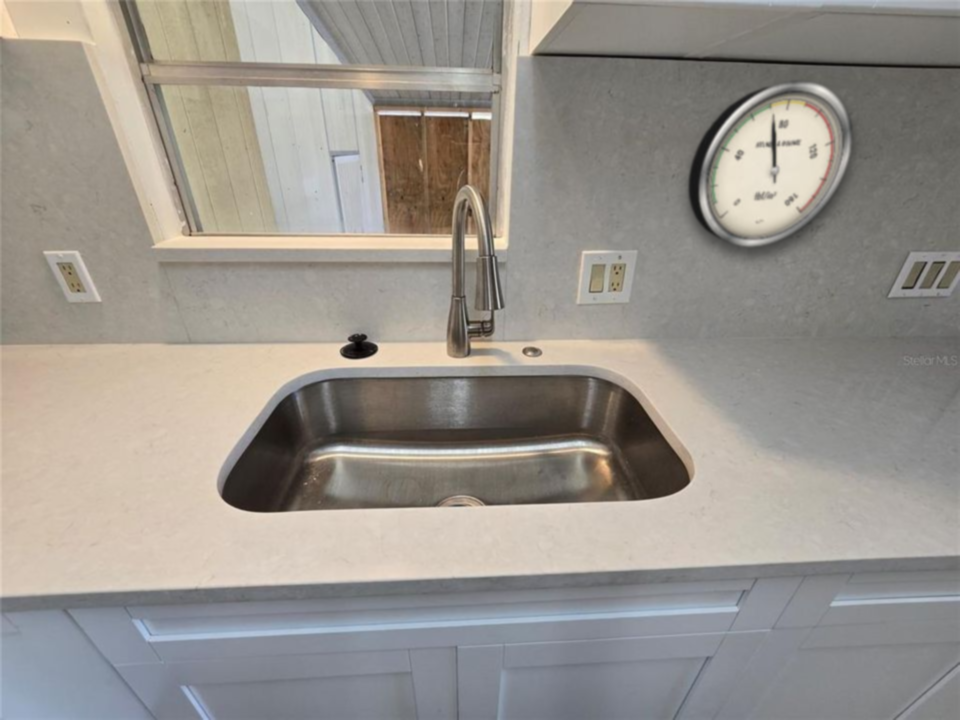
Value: 70,psi
